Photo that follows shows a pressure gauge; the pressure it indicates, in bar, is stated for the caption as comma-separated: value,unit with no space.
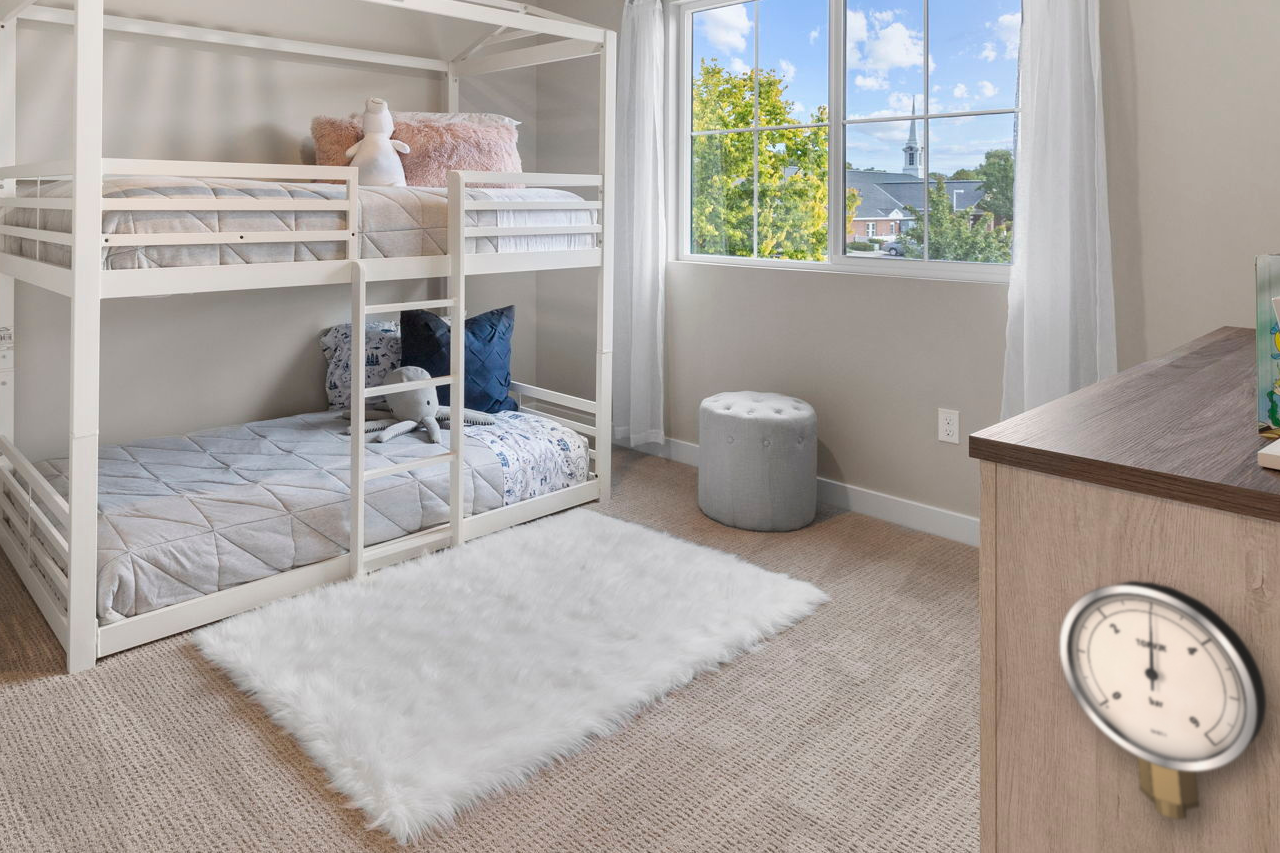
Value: 3,bar
